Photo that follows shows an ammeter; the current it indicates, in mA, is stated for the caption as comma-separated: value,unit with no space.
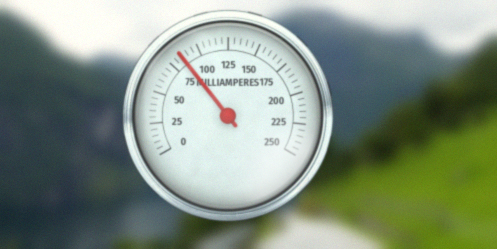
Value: 85,mA
